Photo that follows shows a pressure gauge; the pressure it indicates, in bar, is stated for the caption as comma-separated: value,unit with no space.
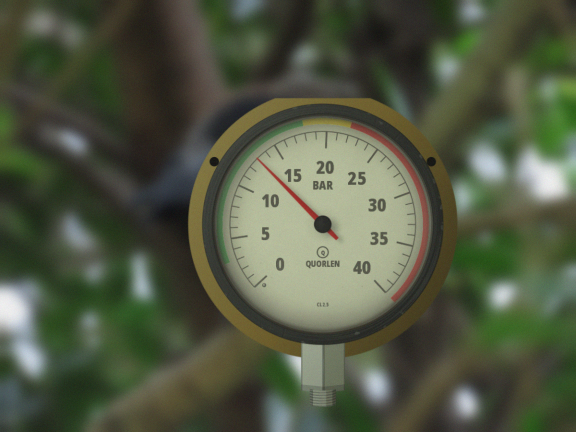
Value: 13,bar
